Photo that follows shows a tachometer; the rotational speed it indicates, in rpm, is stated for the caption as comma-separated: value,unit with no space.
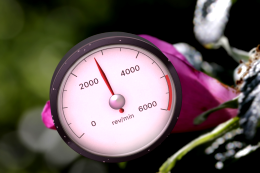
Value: 2750,rpm
